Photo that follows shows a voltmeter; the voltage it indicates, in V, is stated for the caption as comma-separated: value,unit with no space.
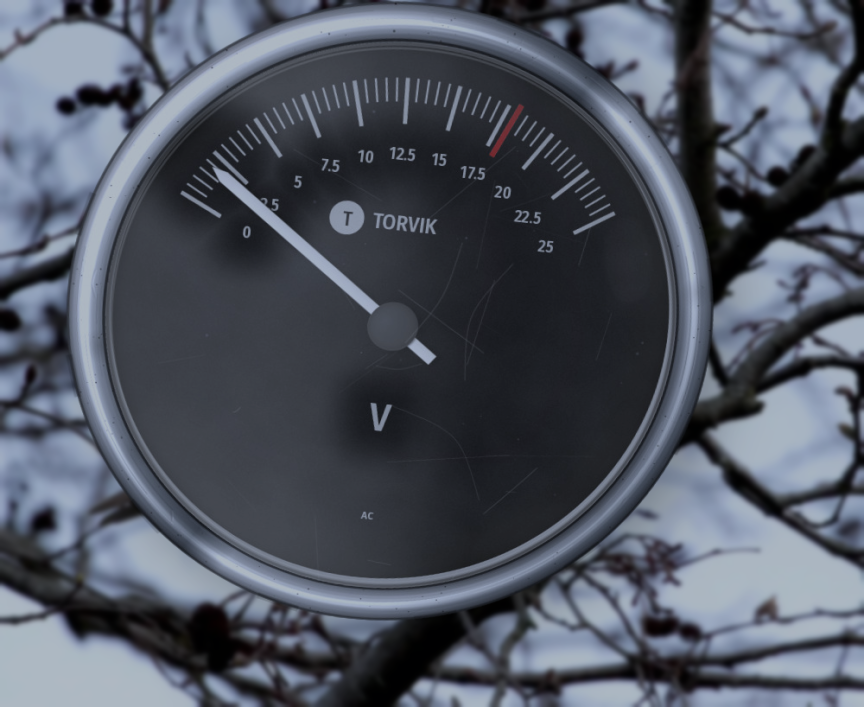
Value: 2,V
